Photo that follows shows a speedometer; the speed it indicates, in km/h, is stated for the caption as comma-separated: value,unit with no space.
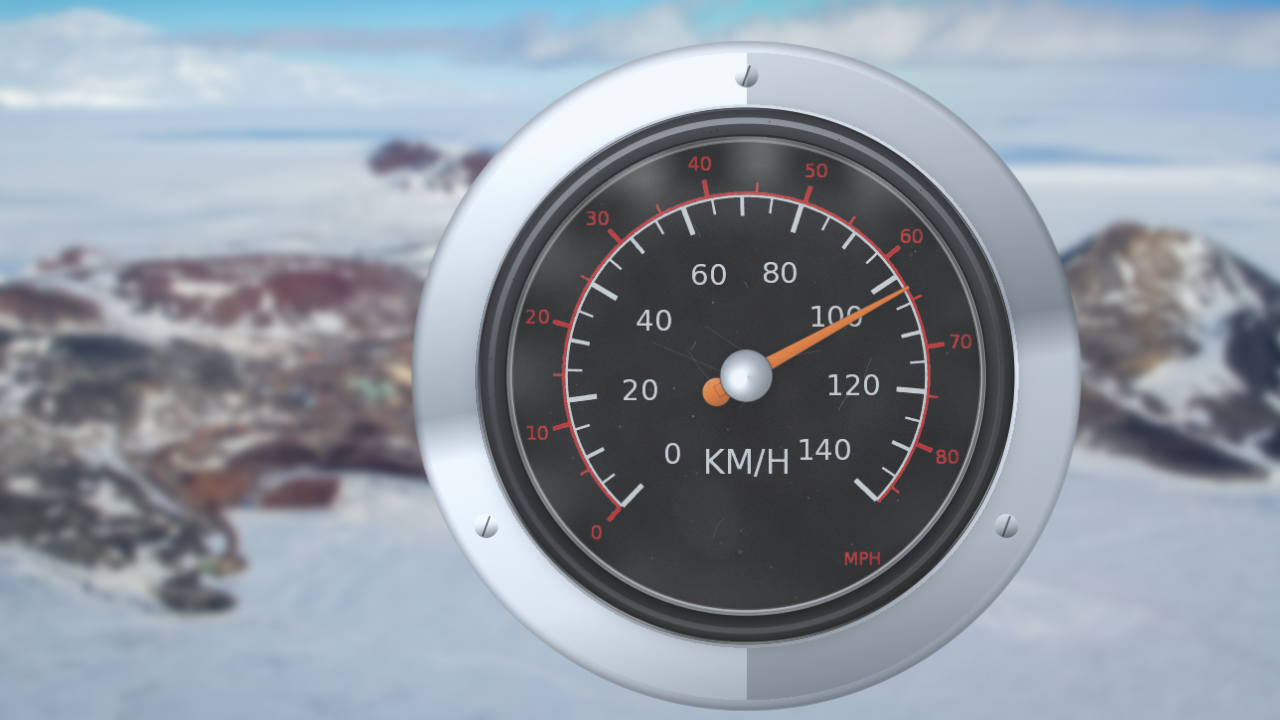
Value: 102.5,km/h
